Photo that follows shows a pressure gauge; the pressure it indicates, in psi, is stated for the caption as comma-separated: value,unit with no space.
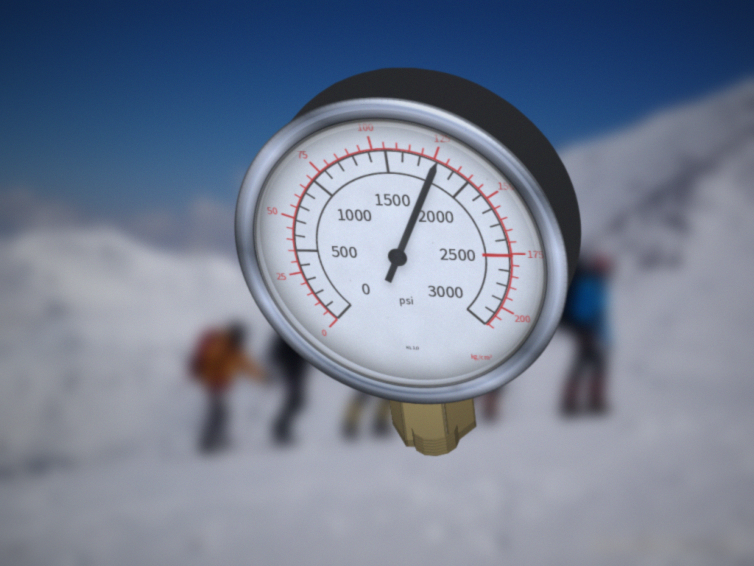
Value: 1800,psi
